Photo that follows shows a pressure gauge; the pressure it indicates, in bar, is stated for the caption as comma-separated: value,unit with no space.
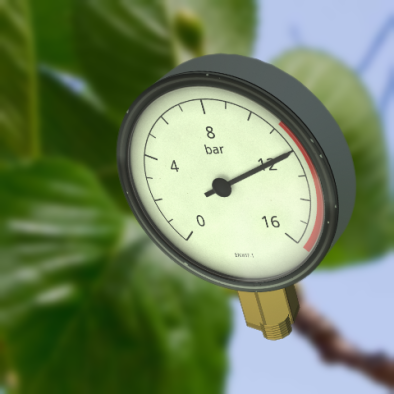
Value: 12,bar
